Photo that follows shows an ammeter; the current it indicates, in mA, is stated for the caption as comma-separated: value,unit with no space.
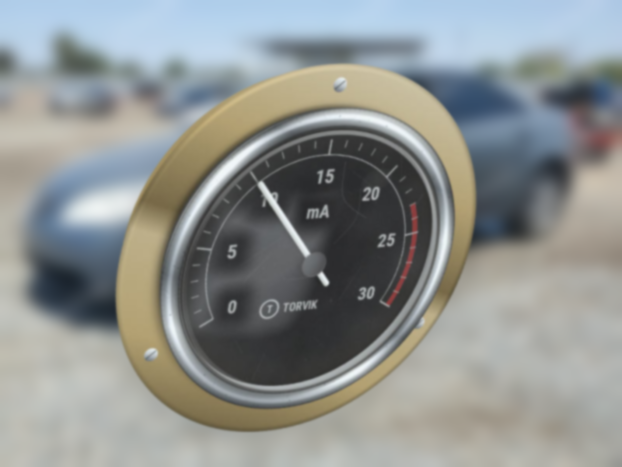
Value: 10,mA
